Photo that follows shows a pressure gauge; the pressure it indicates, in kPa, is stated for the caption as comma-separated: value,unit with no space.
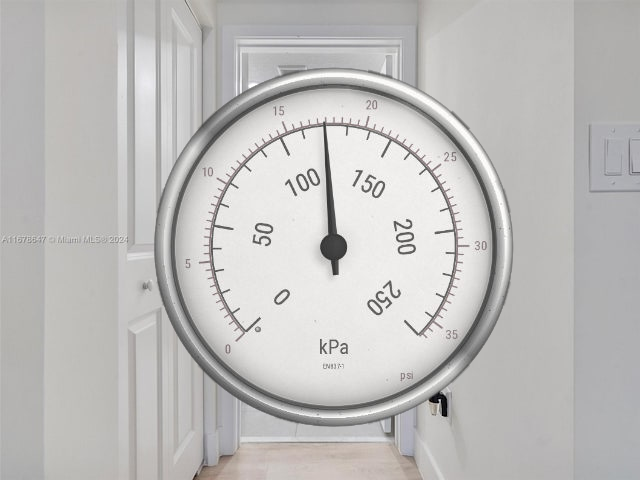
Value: 120,kPa
